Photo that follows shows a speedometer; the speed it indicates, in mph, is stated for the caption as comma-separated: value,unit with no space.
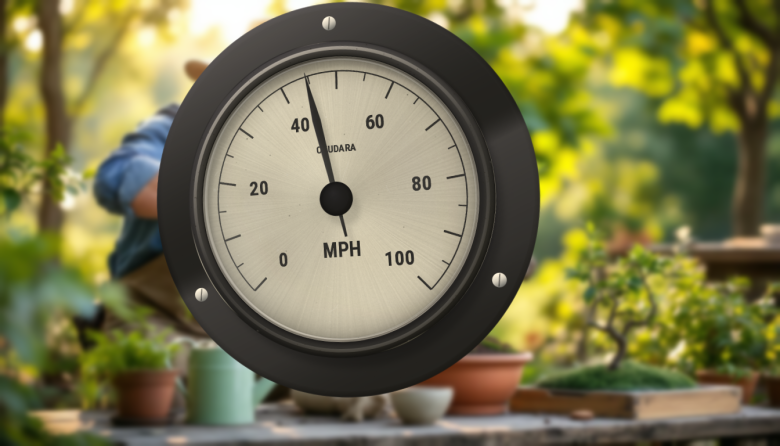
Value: 45,mph
